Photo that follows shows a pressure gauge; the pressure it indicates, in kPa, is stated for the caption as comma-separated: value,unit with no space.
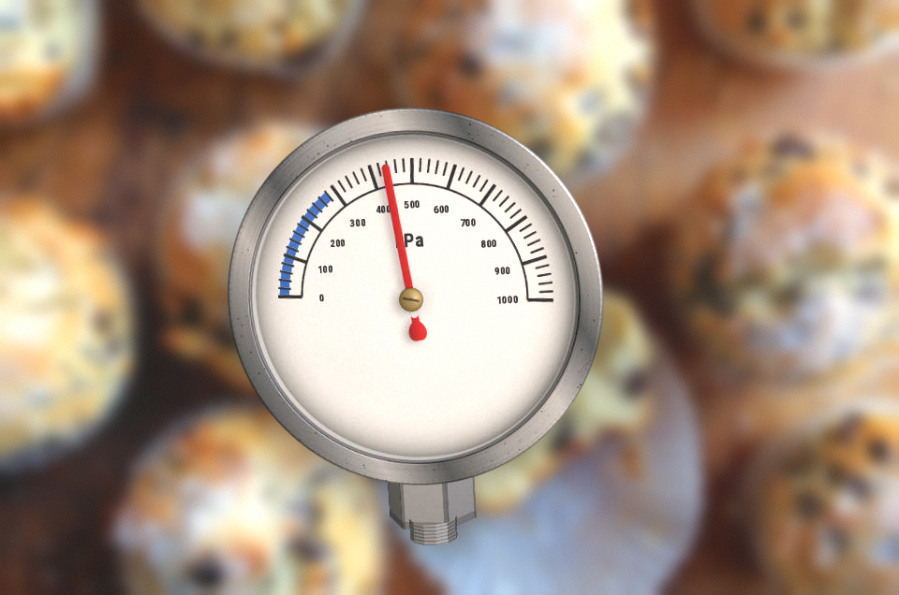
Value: 440,kPa
